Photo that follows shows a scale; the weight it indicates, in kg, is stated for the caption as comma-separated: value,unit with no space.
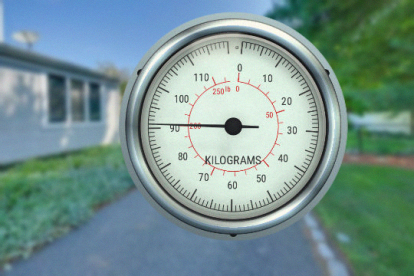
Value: 91,kg
